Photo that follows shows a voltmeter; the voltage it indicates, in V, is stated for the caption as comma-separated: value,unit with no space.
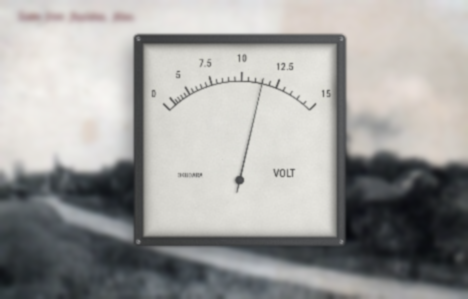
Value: 11.5,V
